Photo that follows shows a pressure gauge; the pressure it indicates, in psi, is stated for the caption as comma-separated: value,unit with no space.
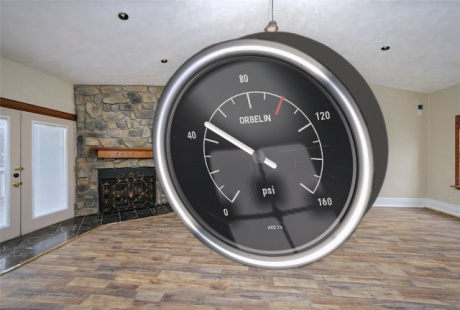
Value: 50,psi
